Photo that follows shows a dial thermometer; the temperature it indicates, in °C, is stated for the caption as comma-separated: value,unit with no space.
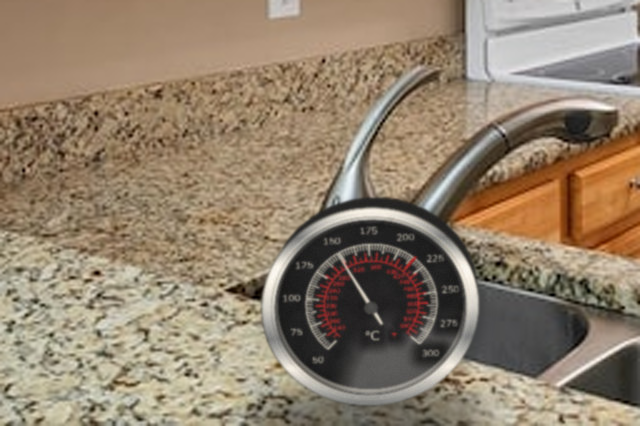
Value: 150,°C
